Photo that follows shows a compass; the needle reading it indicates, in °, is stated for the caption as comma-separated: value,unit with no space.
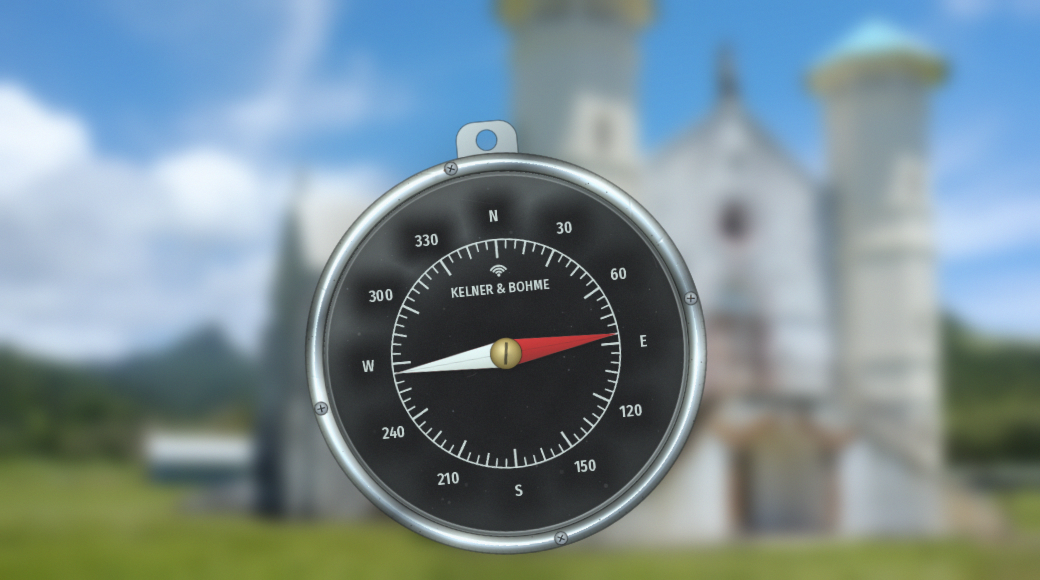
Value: 85,°
